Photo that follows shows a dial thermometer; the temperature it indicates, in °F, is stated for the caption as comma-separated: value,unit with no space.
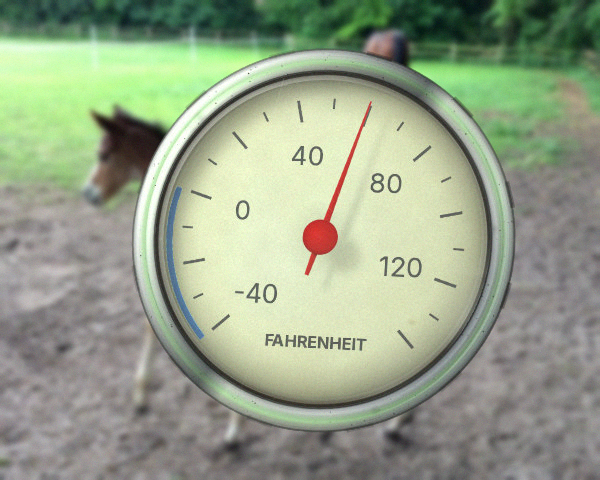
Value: 60,°F
